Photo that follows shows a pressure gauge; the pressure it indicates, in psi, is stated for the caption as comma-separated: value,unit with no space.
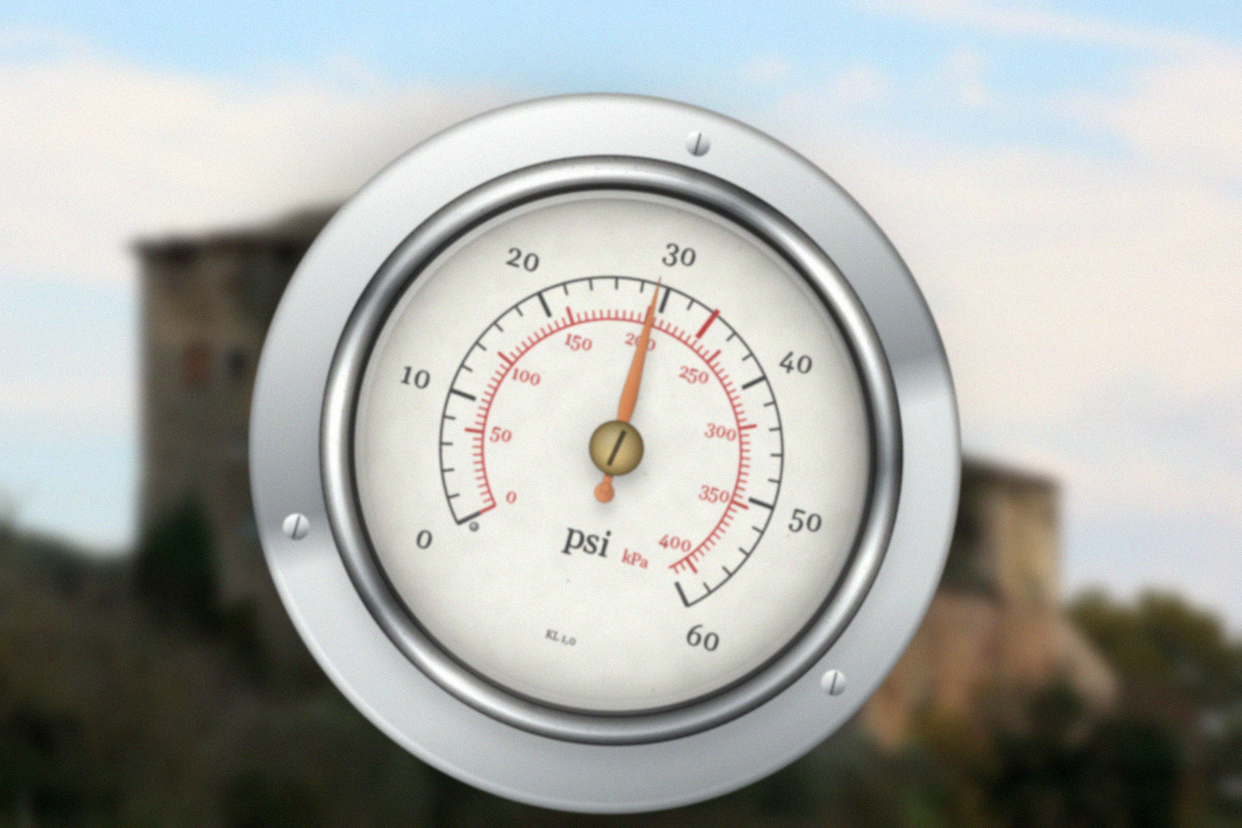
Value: 29,psi
